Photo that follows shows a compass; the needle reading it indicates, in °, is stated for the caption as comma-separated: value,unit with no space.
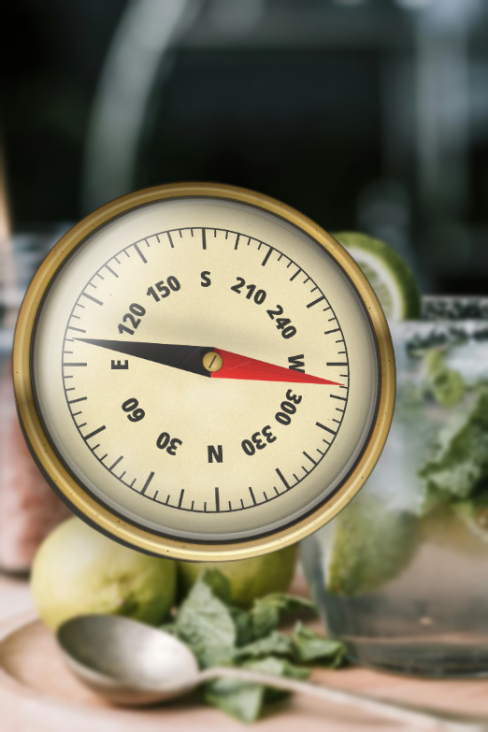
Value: 280,°
